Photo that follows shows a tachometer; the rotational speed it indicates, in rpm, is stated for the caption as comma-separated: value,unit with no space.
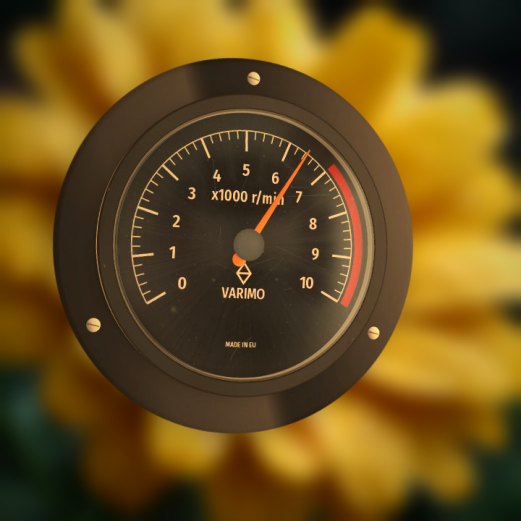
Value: 6400,rpm
